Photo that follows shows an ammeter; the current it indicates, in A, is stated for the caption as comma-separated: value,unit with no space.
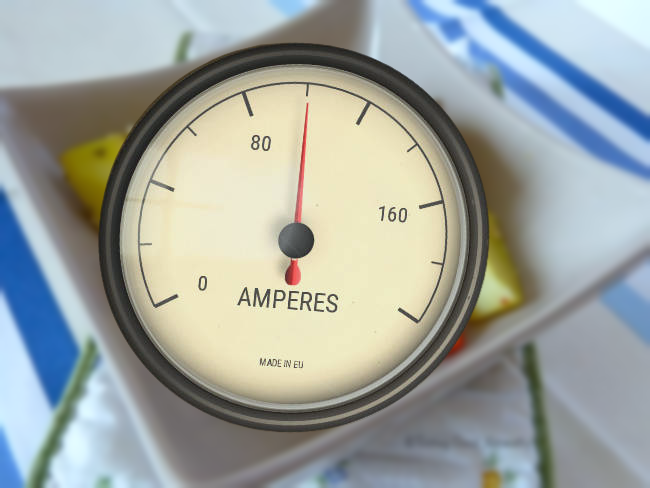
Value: 100,A
